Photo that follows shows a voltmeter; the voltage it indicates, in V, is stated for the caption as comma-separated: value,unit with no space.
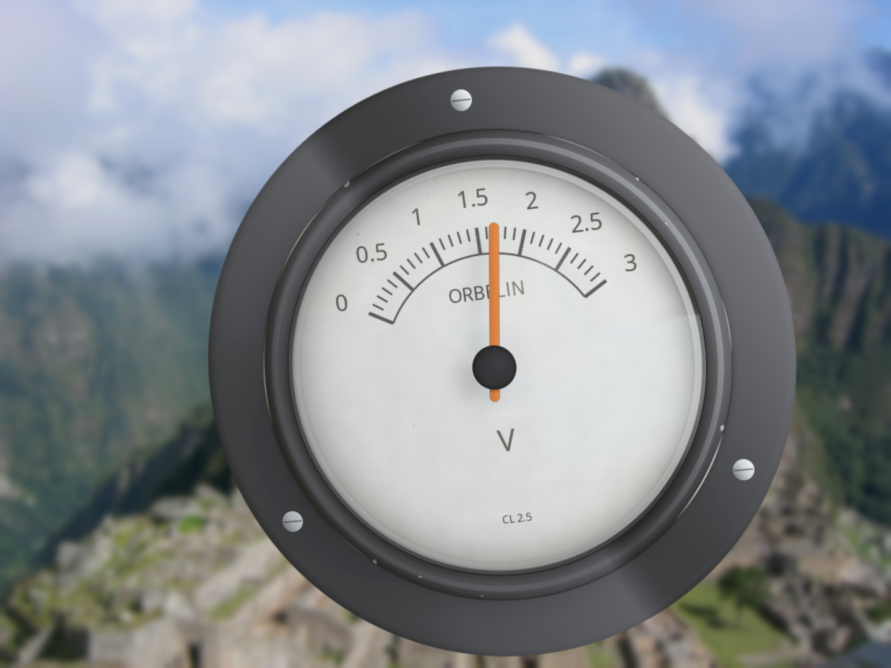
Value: 1.7,V
